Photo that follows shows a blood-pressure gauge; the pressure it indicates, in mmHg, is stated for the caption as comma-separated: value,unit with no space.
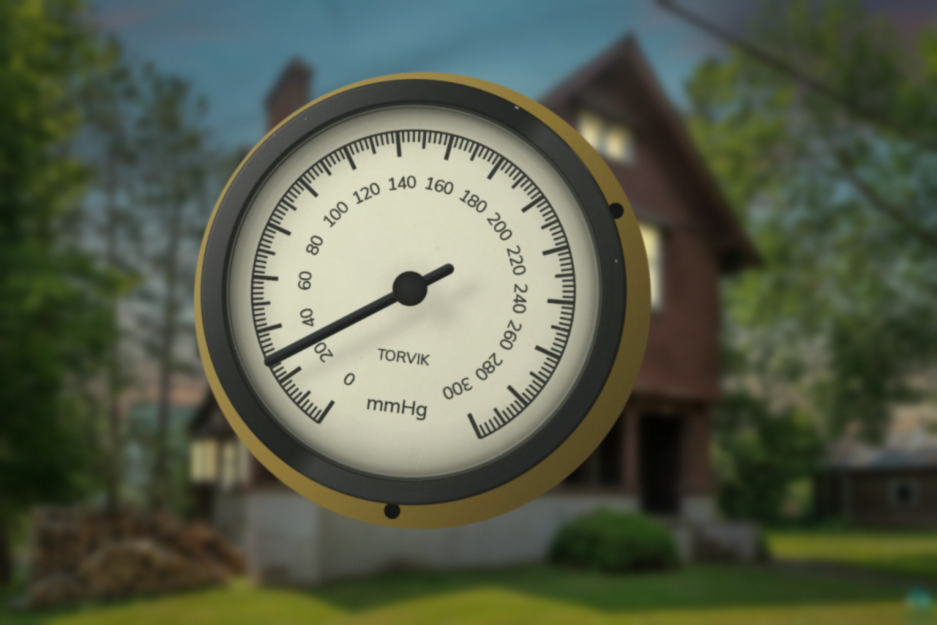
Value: 28,mmHg
